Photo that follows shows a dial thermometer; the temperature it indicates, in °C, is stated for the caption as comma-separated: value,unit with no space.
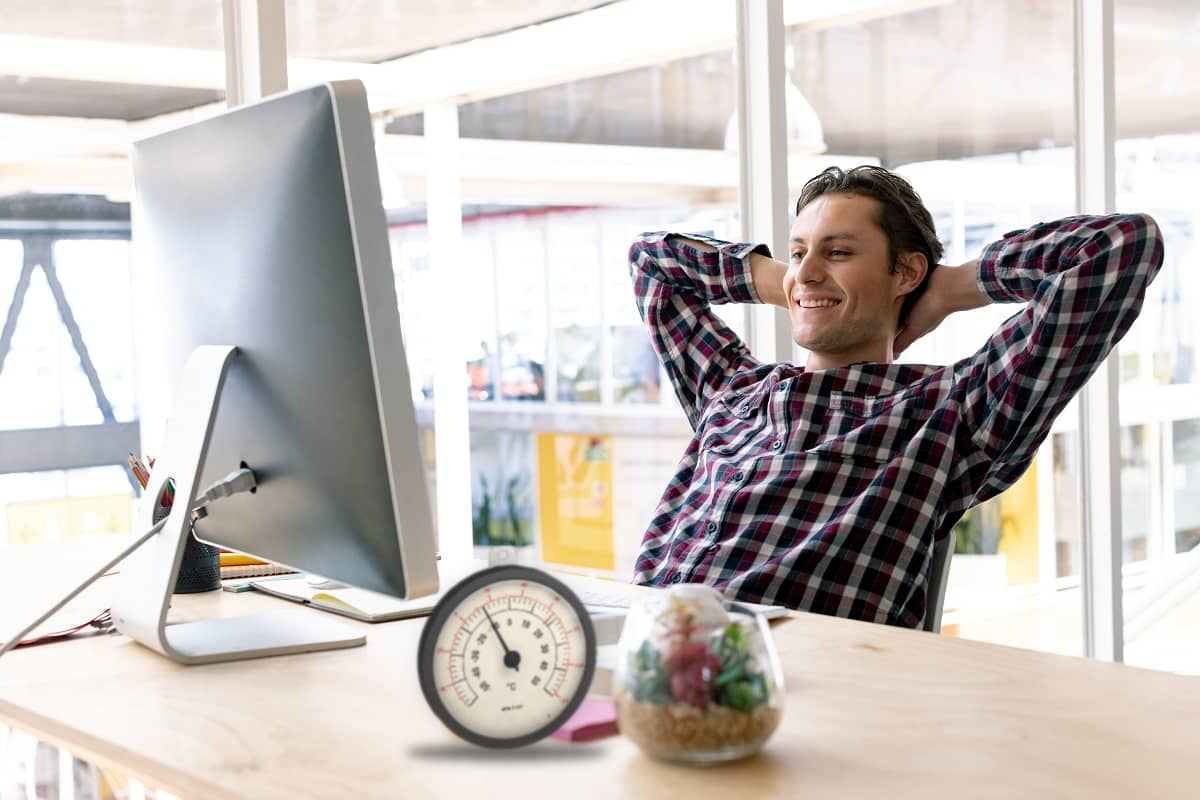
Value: -10,°C
